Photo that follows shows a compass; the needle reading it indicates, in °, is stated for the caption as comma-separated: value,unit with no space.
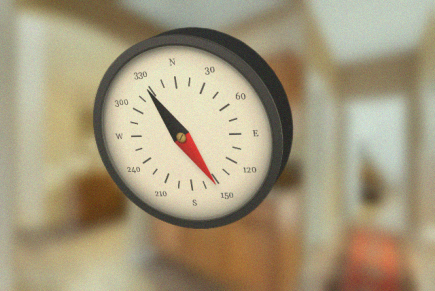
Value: 150,°
